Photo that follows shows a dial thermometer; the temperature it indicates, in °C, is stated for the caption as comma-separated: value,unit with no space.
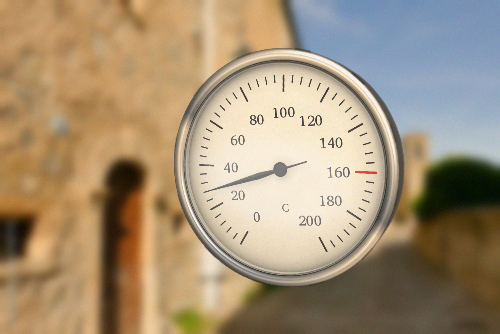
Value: 28,°C
